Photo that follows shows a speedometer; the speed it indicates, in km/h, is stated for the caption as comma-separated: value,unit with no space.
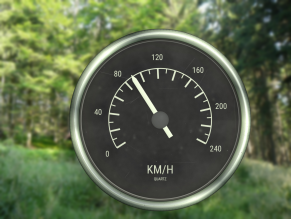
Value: 90,km/h
